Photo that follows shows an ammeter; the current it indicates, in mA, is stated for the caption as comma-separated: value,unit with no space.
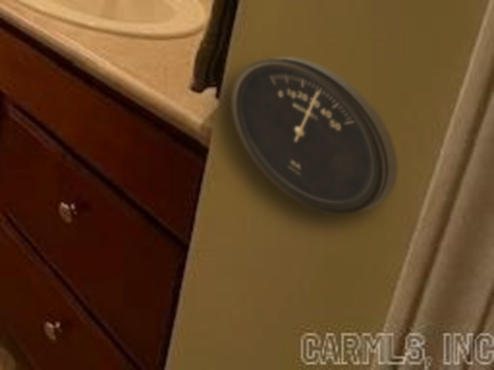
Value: 30,mA
